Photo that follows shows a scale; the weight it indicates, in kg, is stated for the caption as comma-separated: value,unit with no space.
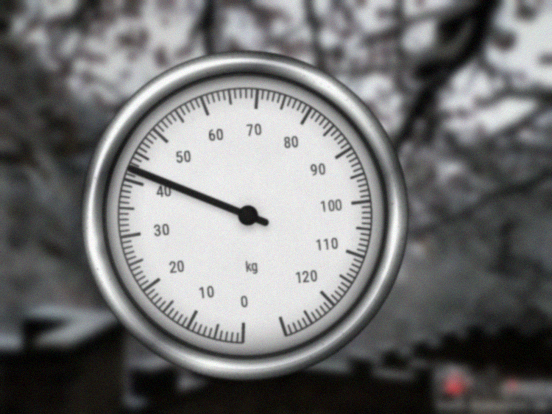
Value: 42,kg
